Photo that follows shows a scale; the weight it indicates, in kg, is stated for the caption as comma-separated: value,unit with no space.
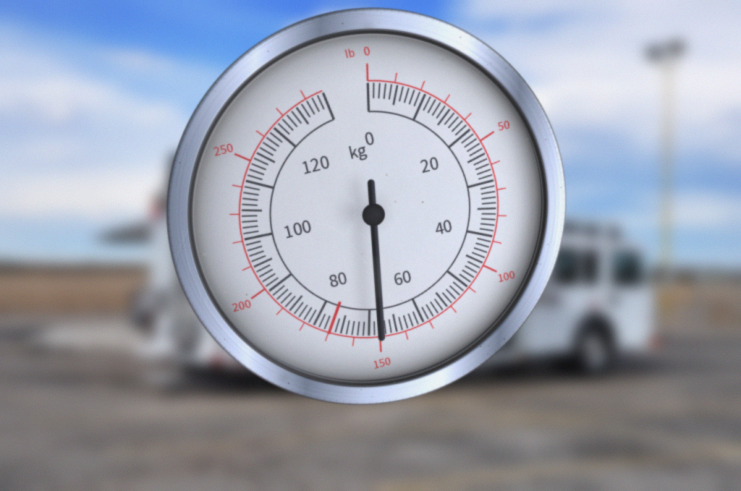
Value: 68,kg
